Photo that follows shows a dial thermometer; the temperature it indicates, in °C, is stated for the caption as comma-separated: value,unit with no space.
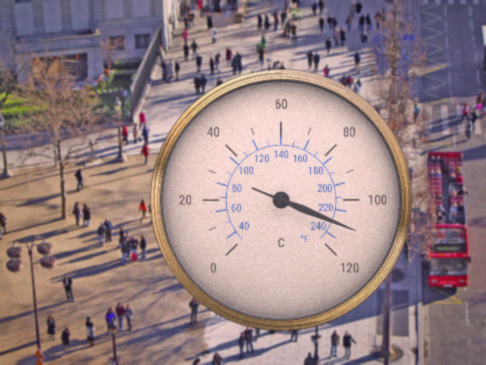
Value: 110,°C
